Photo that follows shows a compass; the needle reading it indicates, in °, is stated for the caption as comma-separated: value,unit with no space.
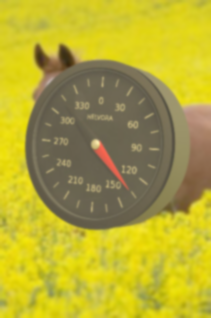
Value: 135,°
